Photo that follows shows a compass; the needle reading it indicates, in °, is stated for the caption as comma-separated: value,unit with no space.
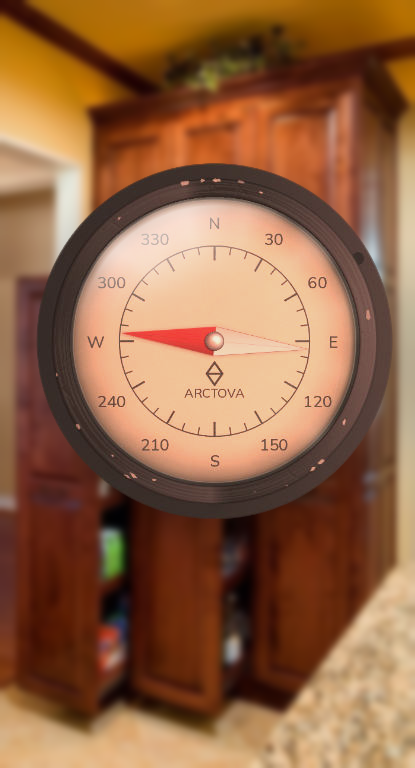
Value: 275,°
